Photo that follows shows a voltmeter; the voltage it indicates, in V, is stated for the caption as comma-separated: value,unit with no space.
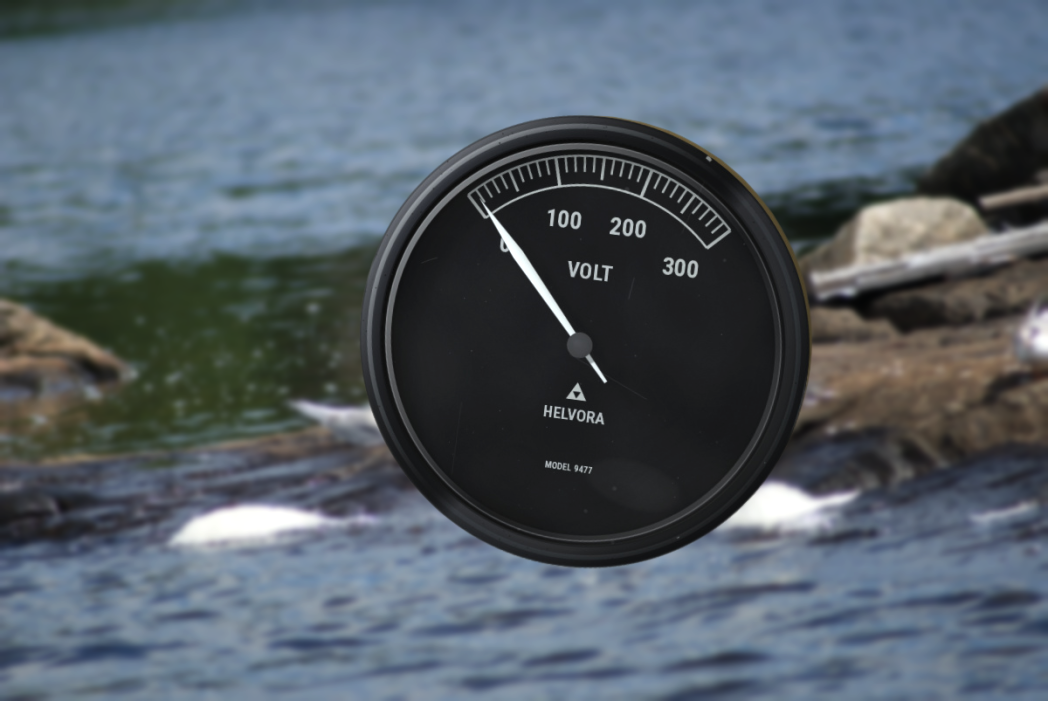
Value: 10,V
